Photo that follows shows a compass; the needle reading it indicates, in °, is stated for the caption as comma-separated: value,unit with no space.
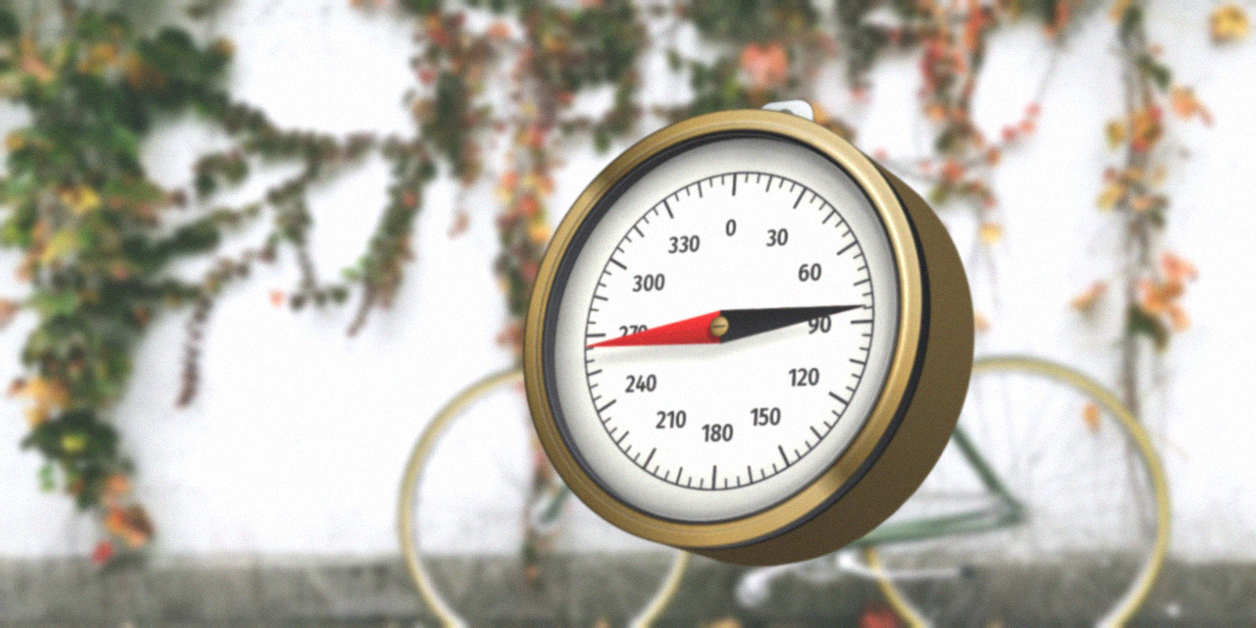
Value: 265,°
